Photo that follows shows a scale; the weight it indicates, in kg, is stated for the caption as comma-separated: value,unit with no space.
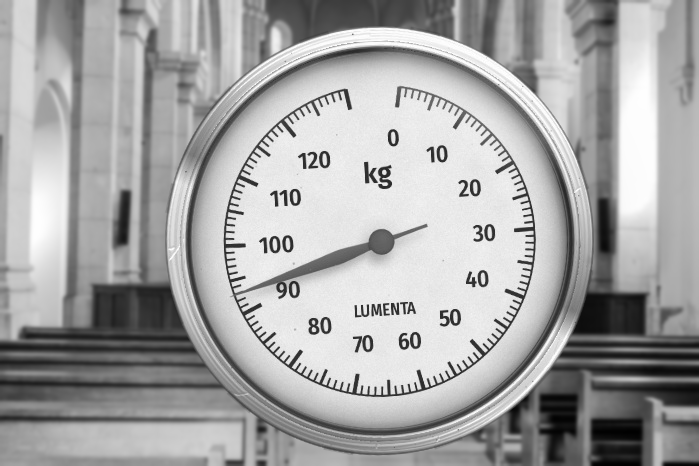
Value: 93,kg
